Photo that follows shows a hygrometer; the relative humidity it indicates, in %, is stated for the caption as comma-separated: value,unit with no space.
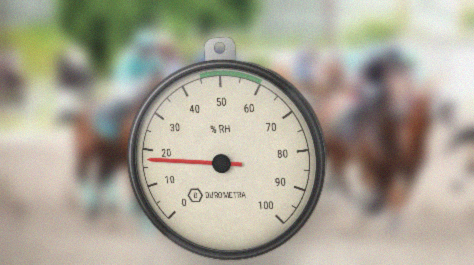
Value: 17.5,%
